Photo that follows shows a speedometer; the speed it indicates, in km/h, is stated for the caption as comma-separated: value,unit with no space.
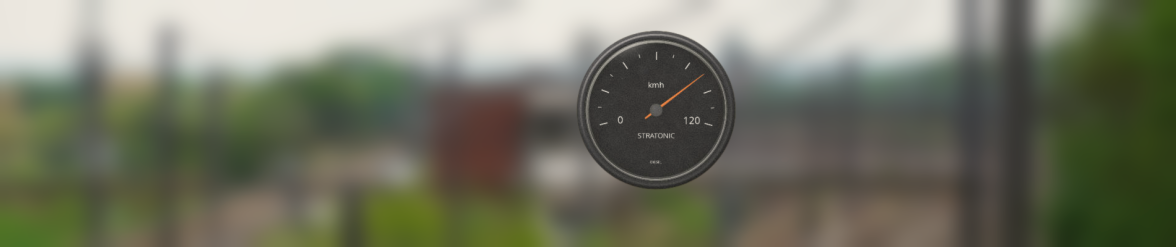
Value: 90,km/h
